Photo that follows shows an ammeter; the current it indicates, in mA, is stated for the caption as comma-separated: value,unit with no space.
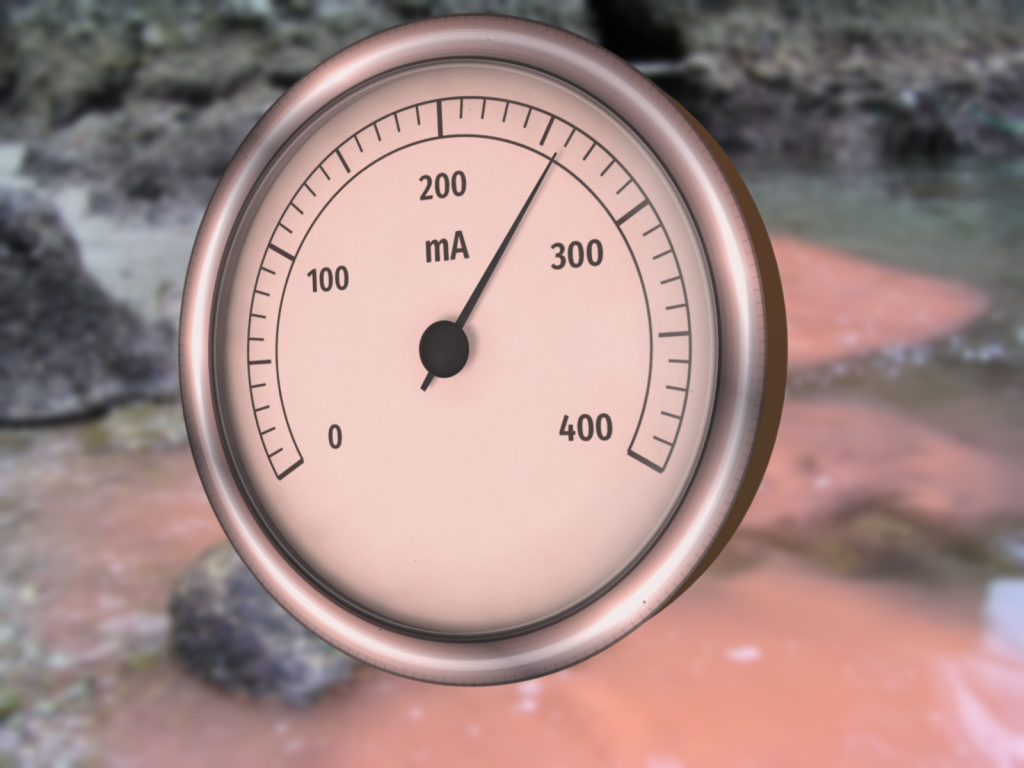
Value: 260,mA
